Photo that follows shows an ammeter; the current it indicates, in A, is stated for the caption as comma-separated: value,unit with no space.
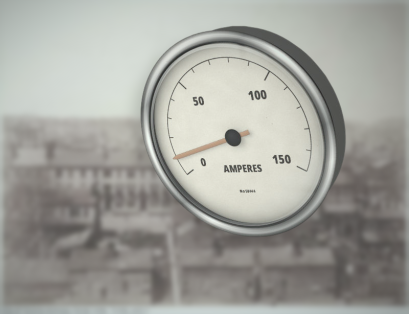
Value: 10,A
